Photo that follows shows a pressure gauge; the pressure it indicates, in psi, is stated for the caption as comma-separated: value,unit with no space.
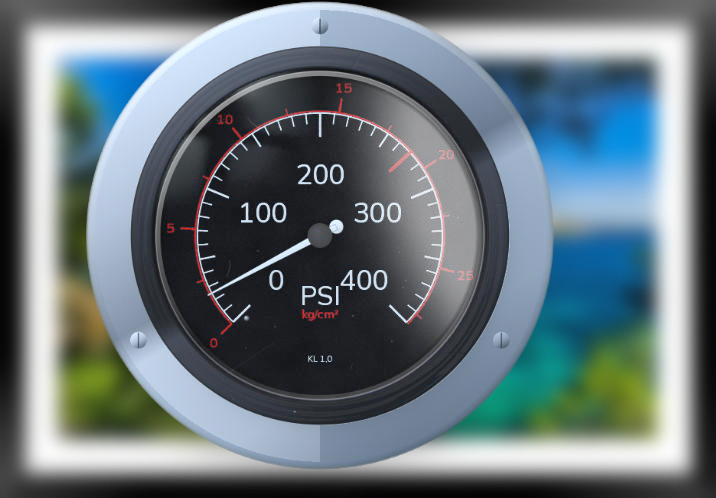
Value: 25,psi
